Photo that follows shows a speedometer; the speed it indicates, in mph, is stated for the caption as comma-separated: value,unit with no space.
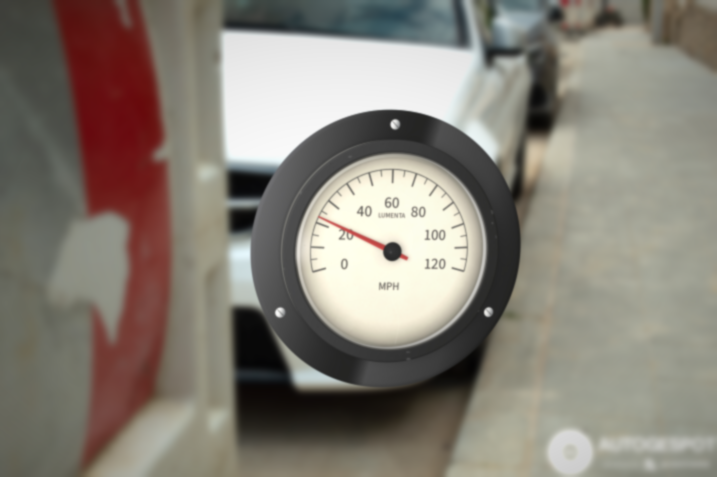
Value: 22.5,mph
